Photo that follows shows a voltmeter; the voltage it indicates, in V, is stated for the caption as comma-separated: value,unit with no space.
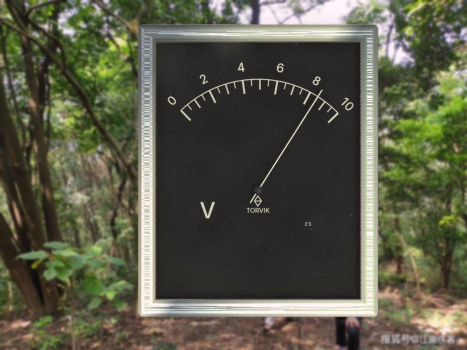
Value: 8.5,V
